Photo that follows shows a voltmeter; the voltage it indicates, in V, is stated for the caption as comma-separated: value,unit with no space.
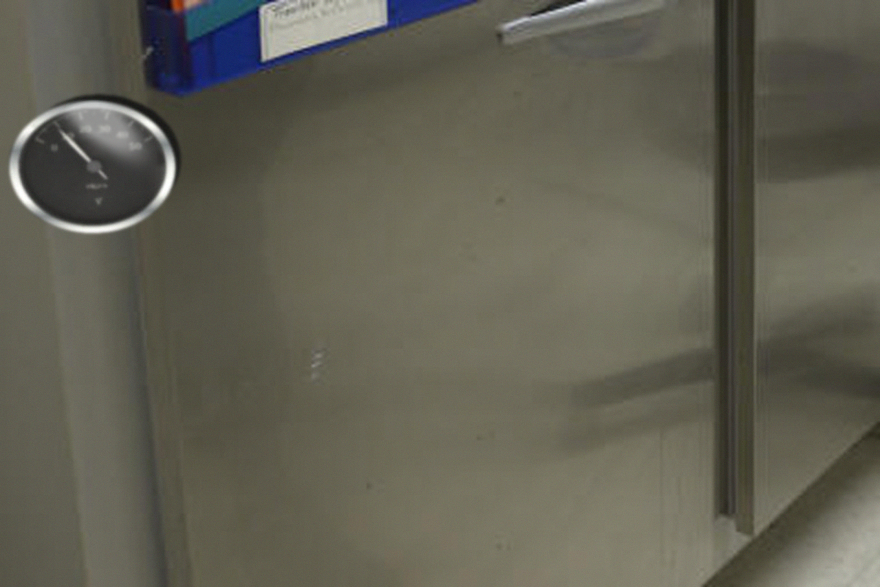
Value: 10,V
